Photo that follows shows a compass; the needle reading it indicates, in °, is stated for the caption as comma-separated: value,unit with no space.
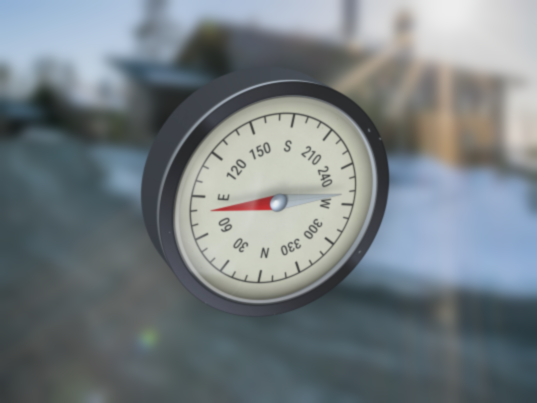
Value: 80,°
